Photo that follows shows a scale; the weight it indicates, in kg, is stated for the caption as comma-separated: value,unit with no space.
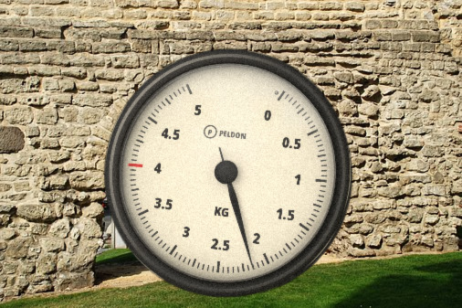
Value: 2.15,kg
